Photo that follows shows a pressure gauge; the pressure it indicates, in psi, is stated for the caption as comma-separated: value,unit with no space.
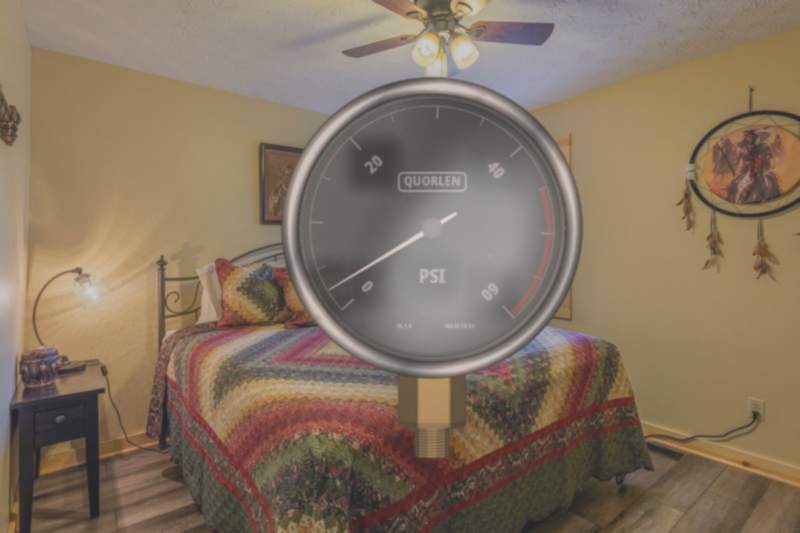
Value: 2.5,psi
